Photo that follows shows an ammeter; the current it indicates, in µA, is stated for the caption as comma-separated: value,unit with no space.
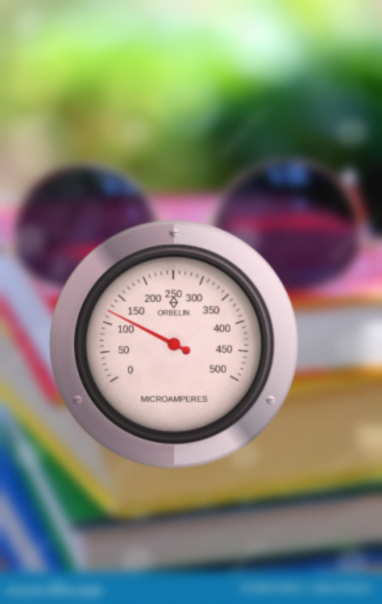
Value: 120,µA
